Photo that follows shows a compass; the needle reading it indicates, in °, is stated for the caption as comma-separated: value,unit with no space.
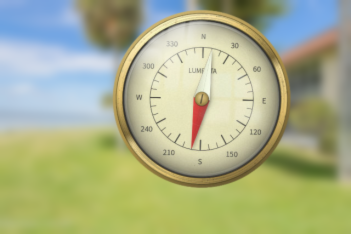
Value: 190,°
